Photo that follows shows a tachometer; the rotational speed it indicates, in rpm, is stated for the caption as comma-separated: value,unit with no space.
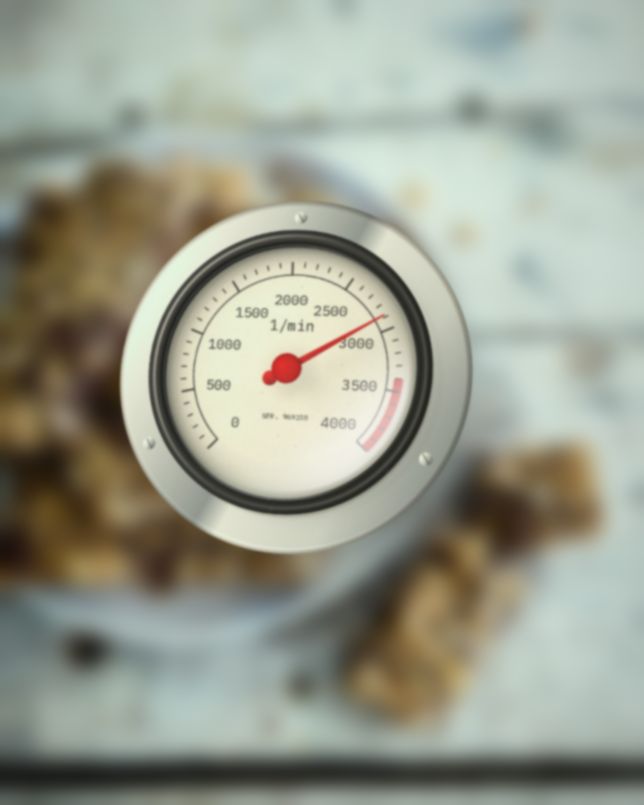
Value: 2900,rpm
